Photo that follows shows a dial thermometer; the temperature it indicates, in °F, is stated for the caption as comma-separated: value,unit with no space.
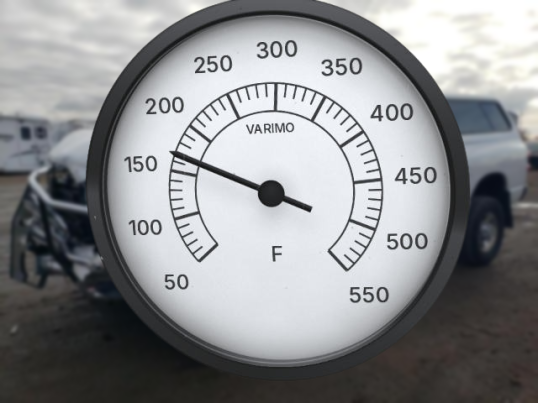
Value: 170,°F
